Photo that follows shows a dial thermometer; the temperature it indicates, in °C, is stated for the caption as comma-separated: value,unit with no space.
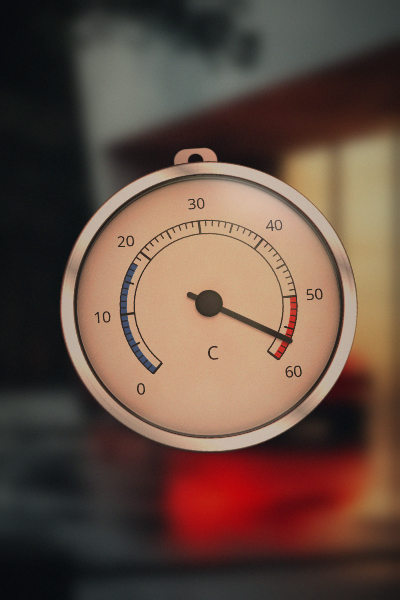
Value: 57,°C
